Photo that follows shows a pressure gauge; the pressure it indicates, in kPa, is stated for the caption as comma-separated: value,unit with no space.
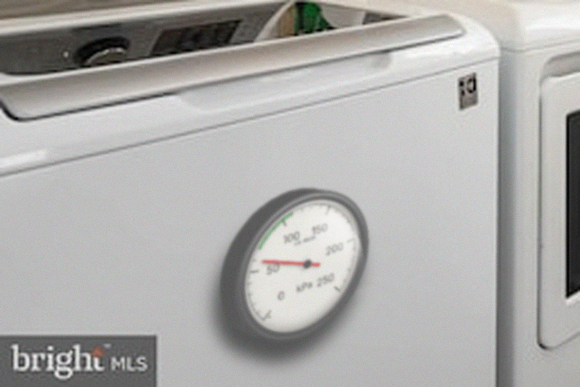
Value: 60,kPa
